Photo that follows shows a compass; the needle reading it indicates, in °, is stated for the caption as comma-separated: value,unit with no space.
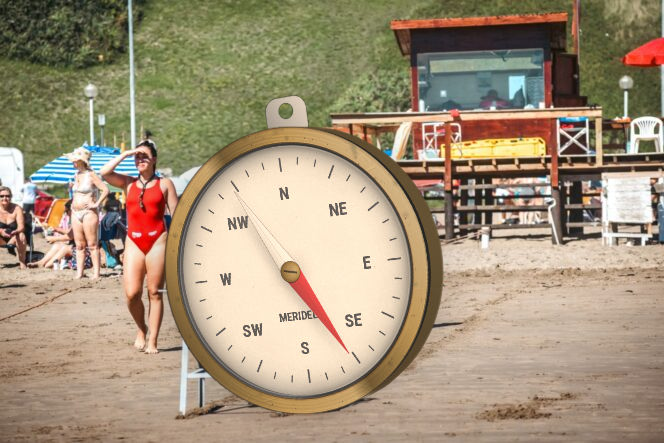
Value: 150,°
